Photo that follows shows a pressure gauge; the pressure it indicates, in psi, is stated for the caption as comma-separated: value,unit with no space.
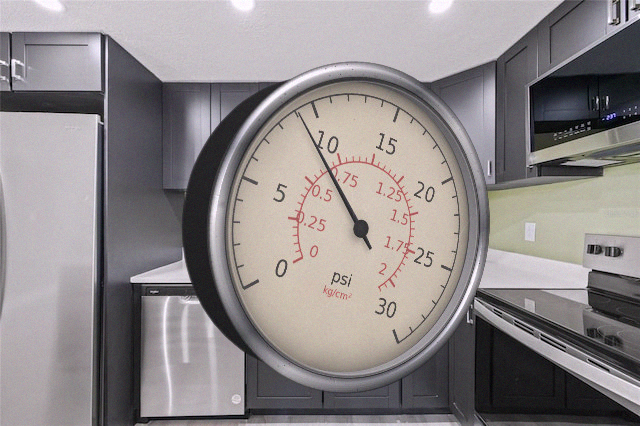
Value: 9,psi
